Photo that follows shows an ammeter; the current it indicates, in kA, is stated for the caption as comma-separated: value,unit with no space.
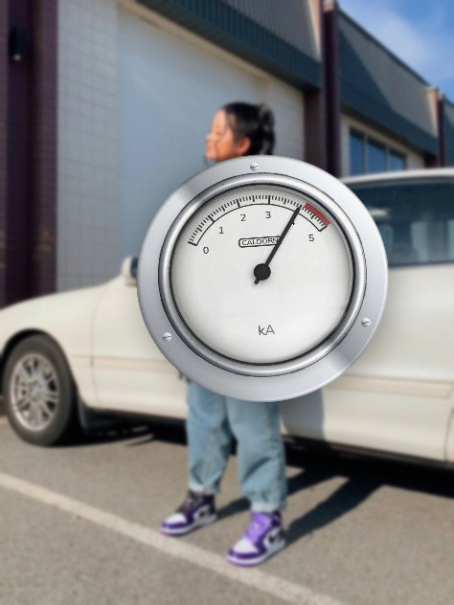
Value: 4,kA
